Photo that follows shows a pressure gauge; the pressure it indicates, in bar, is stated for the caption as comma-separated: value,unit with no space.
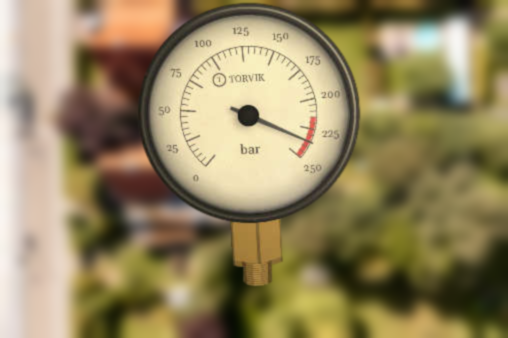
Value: 235,bar
